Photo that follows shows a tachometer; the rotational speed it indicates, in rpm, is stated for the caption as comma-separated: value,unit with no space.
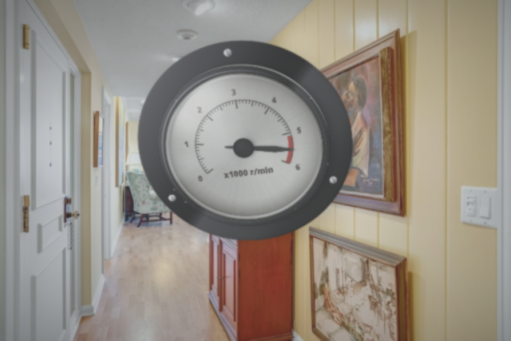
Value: 5500,rpm
